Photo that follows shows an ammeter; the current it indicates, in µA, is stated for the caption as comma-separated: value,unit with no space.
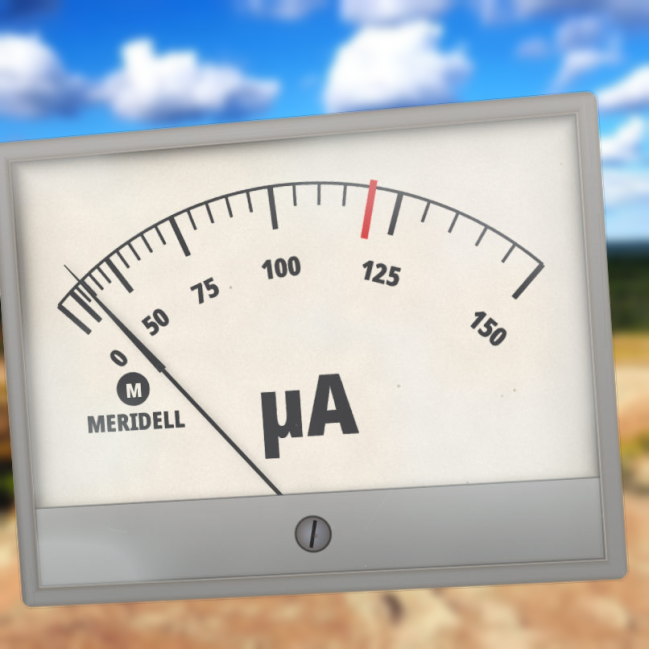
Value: 35,µA
